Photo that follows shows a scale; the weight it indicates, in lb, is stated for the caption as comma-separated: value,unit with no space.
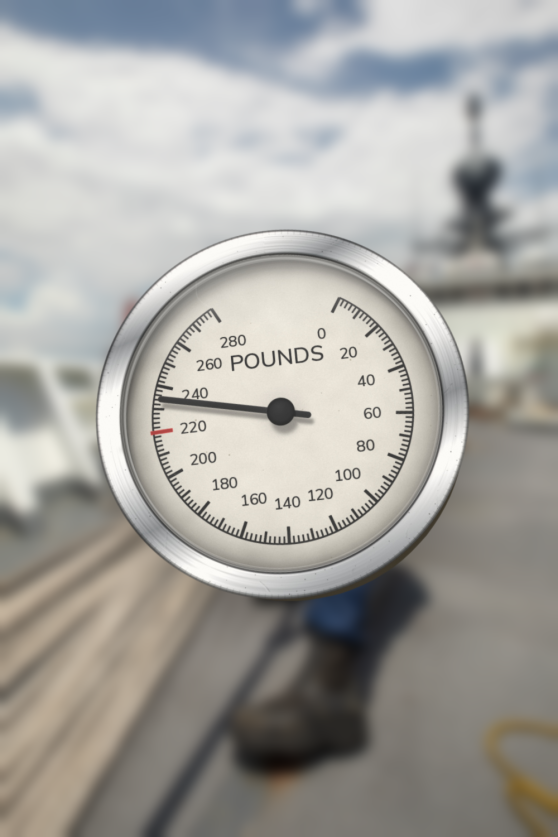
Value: 234,lb
